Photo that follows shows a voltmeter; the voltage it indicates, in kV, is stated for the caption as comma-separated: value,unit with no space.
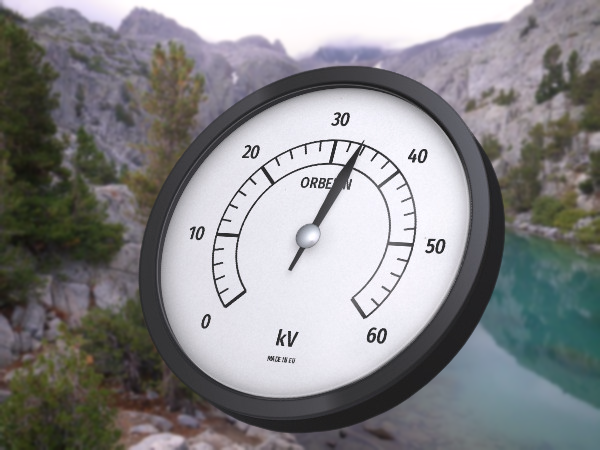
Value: 34,kV
